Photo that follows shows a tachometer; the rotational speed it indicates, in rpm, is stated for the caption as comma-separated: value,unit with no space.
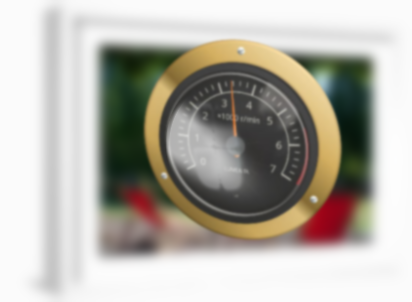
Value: 3400,rpm
